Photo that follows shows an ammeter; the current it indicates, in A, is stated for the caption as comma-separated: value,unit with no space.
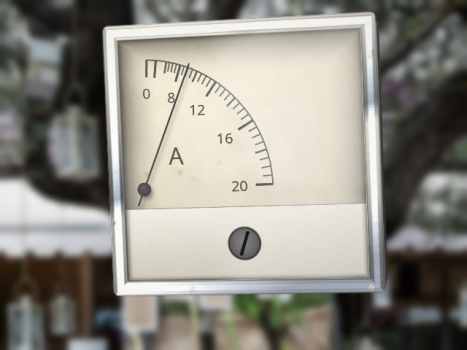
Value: 9,A
